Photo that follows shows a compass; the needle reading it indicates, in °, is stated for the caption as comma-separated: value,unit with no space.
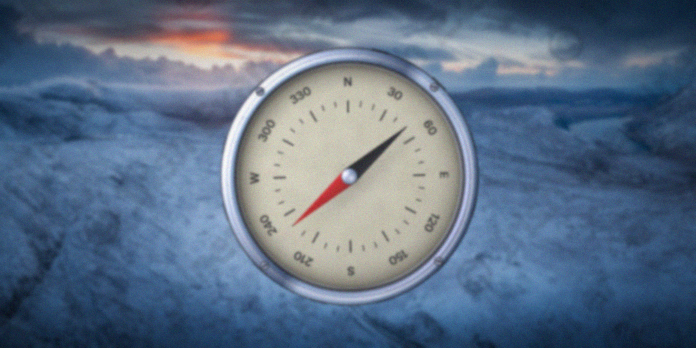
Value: 230,°
